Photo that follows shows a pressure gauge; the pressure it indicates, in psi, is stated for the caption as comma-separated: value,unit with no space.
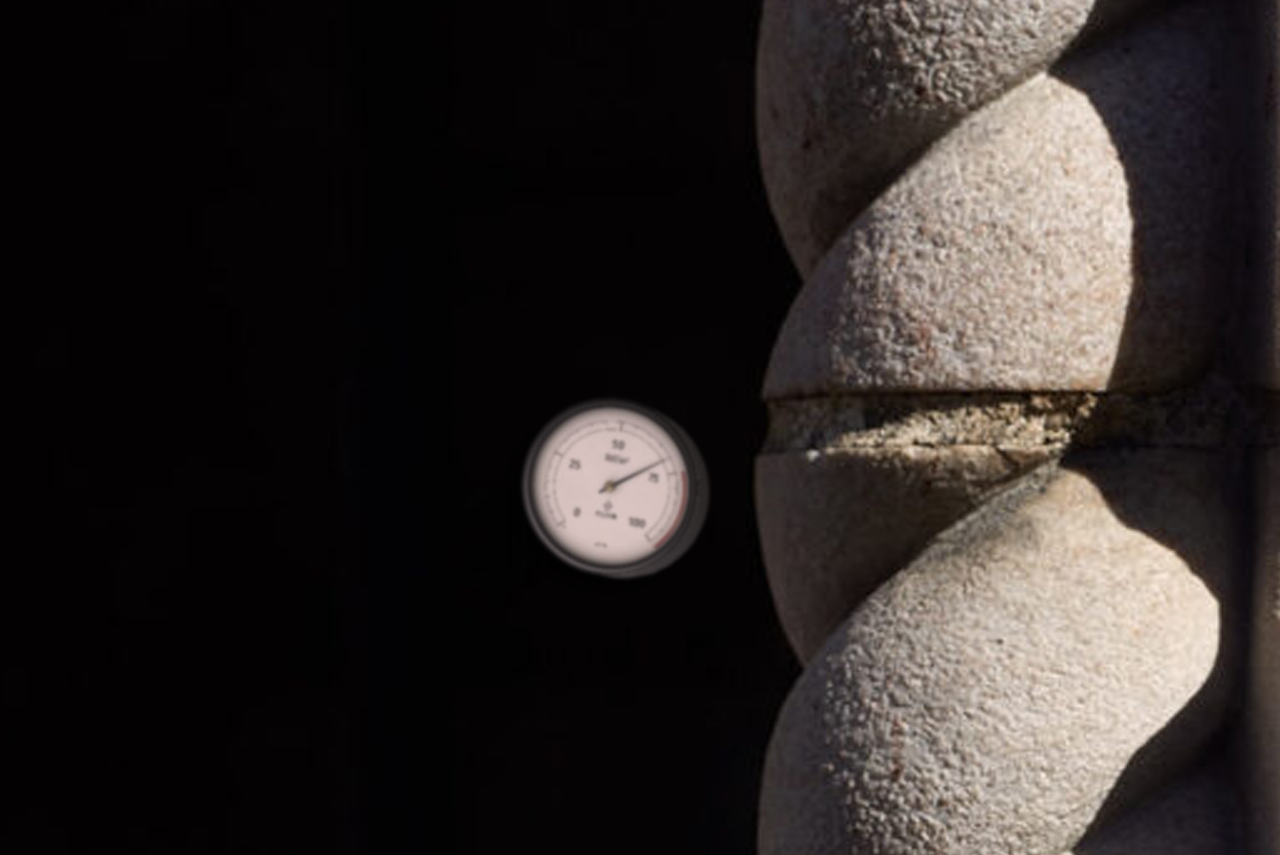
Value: 70,psi
